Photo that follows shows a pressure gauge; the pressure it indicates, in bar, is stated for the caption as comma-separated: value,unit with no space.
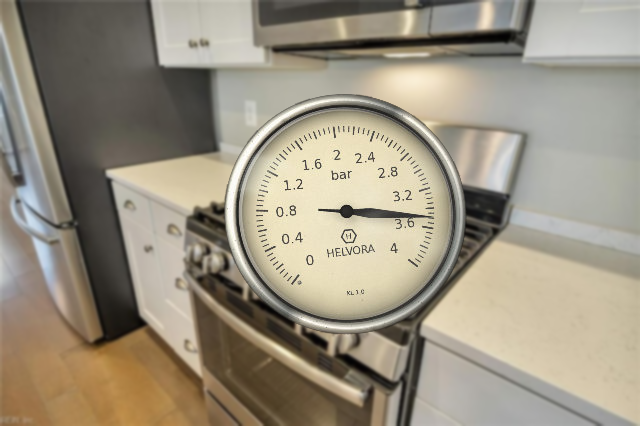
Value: 3.5,bar
